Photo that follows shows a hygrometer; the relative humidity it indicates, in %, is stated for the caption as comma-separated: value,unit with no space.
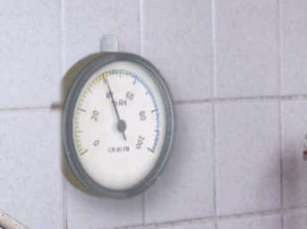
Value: 40,%
